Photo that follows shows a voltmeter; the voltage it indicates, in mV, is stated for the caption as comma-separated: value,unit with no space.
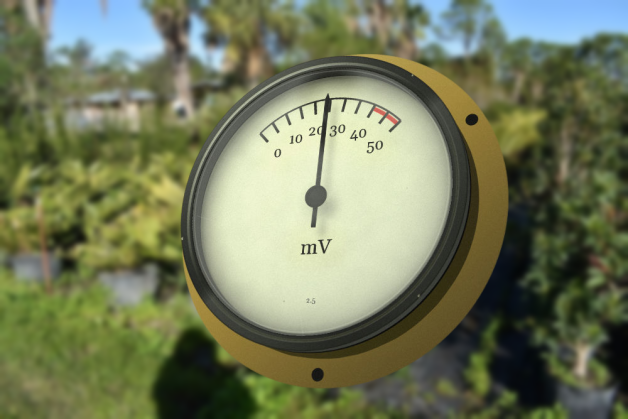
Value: 25,mV
